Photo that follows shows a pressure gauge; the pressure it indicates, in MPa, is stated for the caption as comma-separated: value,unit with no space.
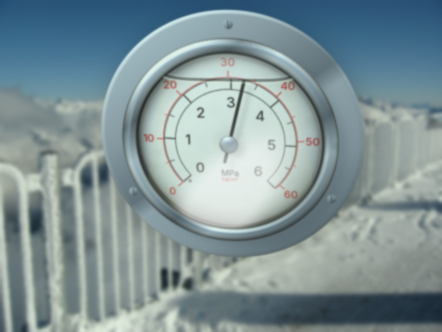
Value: 3.25,MPa
